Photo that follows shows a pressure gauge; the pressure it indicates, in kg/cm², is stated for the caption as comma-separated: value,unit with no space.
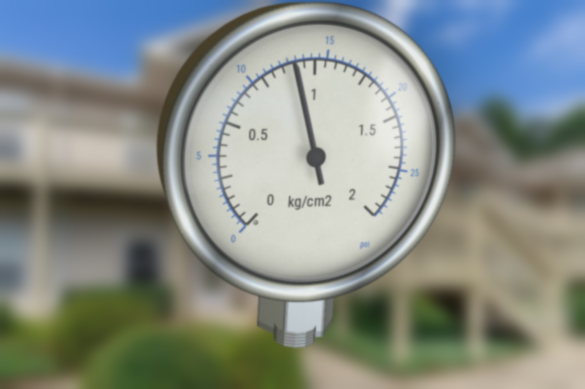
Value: 0.9,kg/cm²
